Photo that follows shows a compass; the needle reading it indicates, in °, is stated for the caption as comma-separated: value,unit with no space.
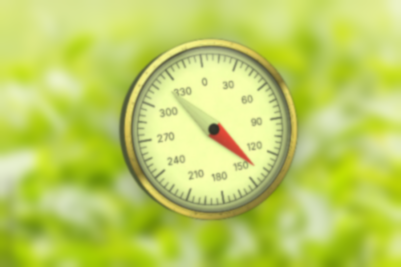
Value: 140,°
